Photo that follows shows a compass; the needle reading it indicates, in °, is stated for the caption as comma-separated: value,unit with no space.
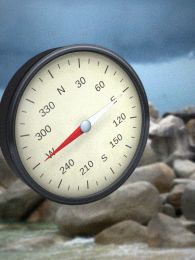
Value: 270,°
